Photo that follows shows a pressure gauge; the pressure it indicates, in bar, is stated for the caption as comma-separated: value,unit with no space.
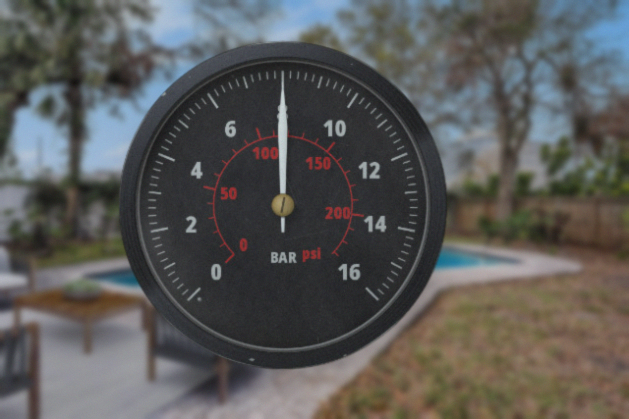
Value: 8,bar
